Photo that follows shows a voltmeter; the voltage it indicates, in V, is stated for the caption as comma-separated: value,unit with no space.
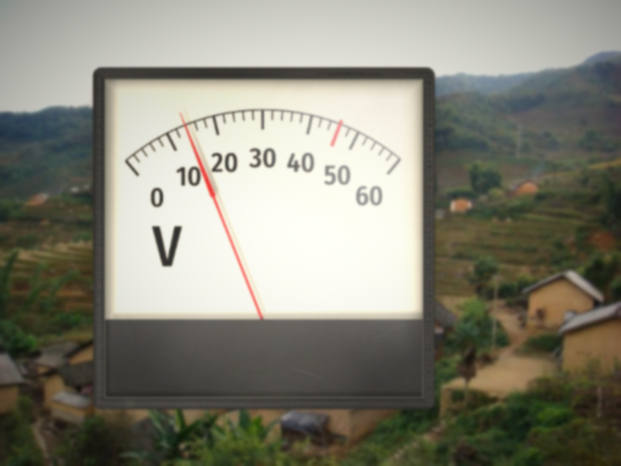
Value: 14,V
